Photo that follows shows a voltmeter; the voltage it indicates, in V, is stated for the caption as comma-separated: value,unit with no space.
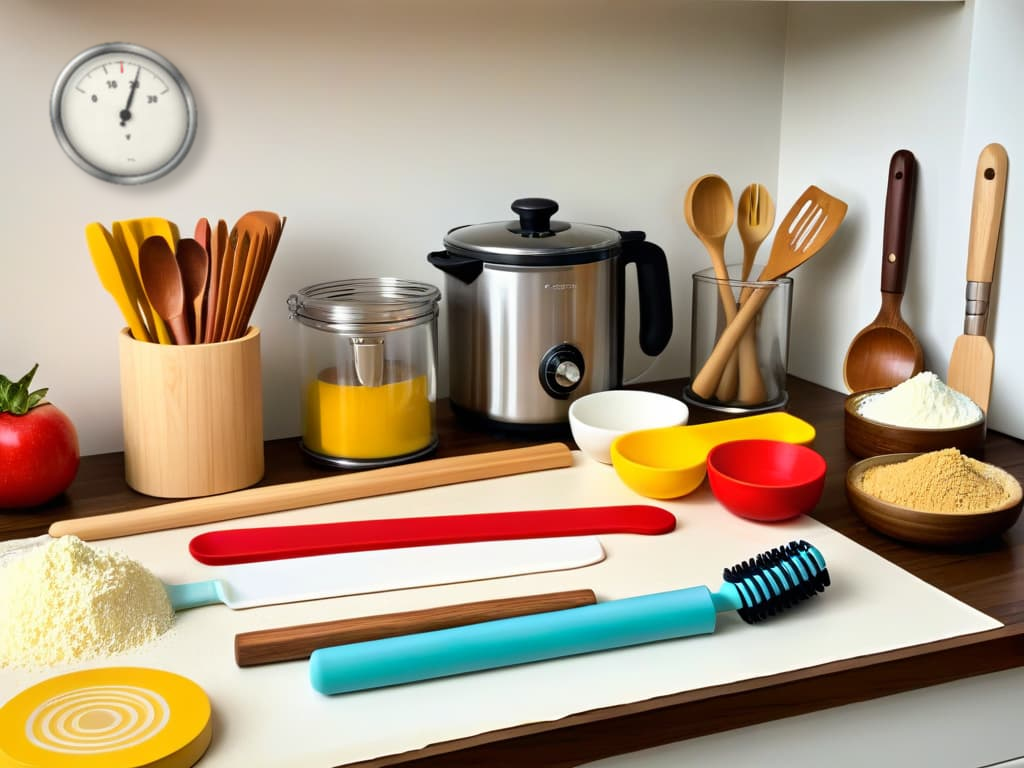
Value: 20,V
